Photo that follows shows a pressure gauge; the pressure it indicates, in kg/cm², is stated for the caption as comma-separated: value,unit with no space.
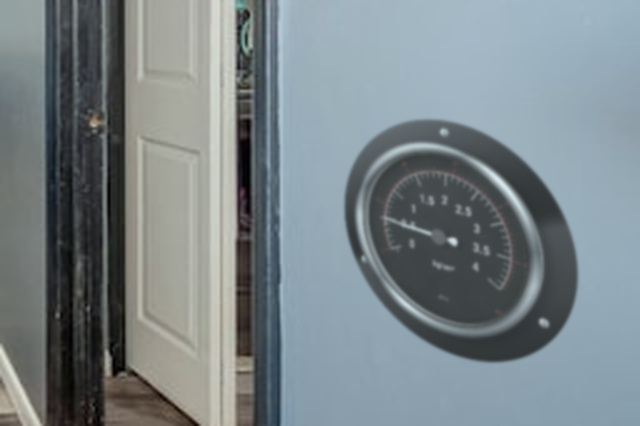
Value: 0.5,kg/cm²
